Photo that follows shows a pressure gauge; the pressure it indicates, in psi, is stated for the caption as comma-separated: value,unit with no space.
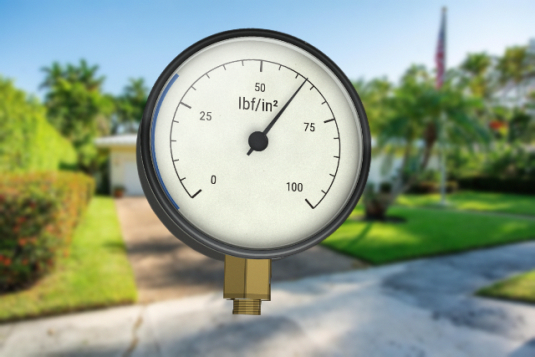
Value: 62.5,psi
